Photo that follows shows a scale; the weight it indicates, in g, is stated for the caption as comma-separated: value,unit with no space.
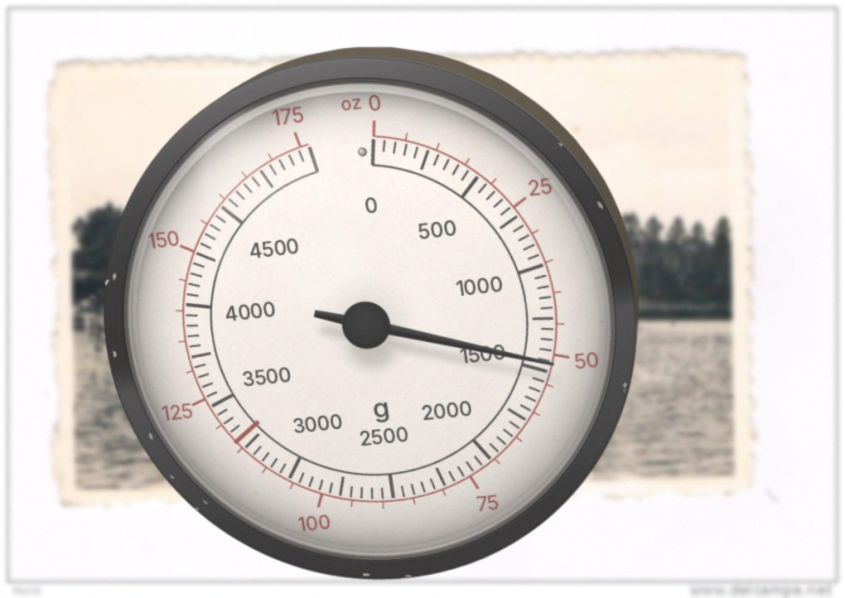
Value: 1450,g
